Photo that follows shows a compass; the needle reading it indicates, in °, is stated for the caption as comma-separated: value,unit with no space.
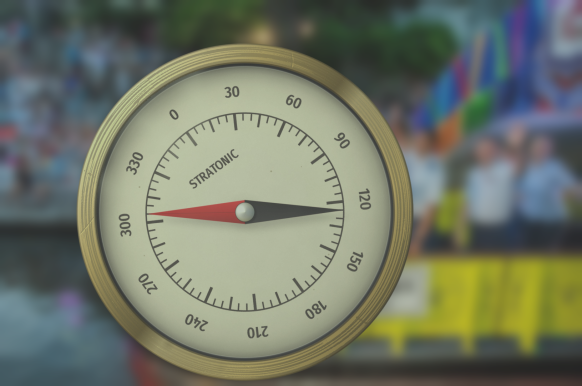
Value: 305,°
